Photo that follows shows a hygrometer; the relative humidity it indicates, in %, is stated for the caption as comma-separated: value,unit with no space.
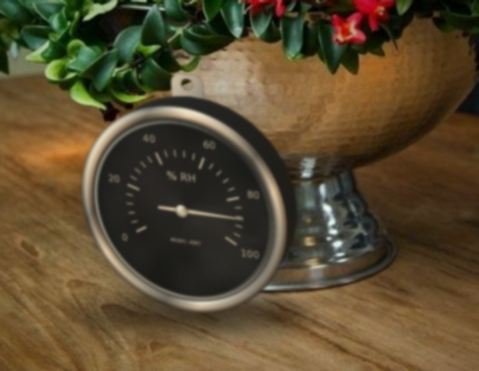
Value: 88,%
